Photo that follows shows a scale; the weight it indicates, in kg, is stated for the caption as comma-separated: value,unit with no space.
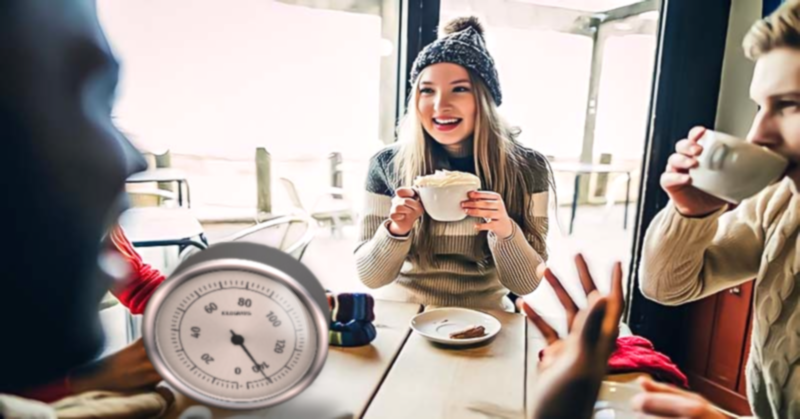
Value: 140,kg
